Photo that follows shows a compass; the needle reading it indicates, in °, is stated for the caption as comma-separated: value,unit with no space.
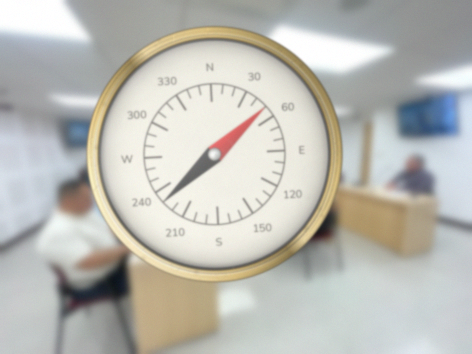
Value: 50,°
